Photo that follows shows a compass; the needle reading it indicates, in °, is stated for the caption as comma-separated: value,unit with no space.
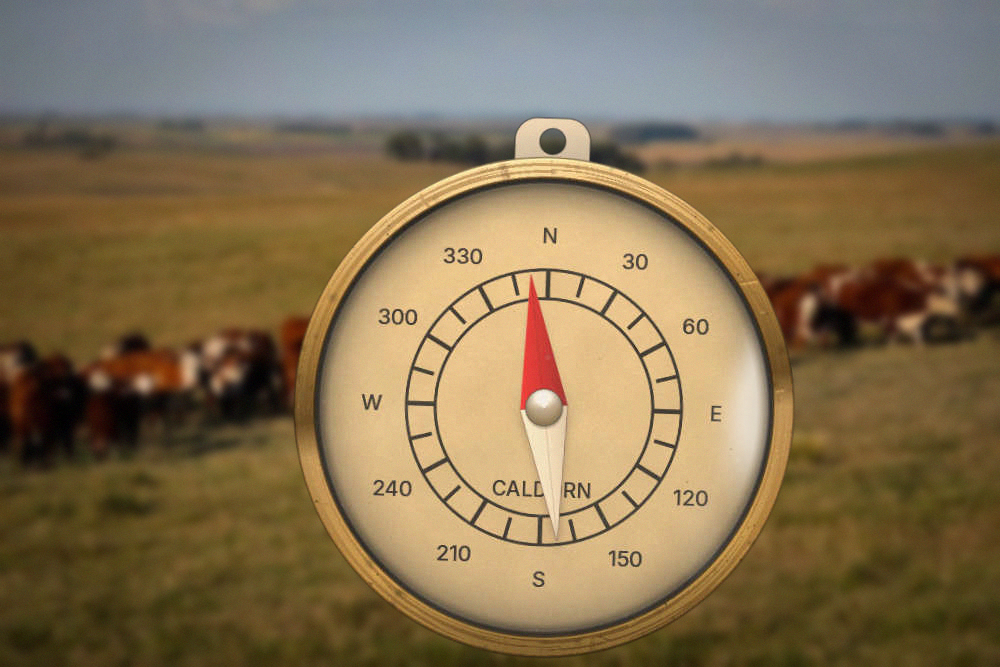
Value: 352.5,°
